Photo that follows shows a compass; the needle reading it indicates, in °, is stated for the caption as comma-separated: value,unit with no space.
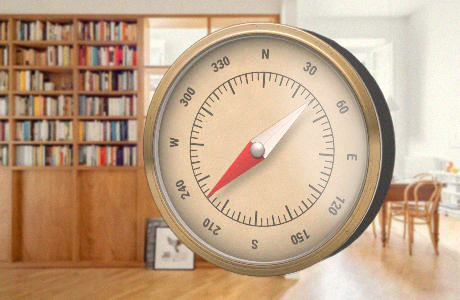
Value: 225,°
